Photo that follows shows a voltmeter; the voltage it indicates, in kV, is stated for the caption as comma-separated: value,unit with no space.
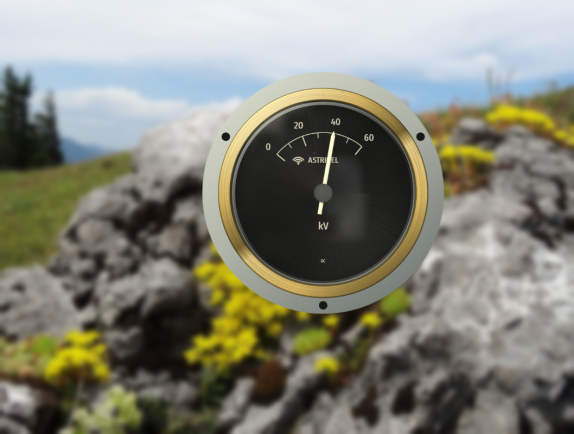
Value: 40,kV
